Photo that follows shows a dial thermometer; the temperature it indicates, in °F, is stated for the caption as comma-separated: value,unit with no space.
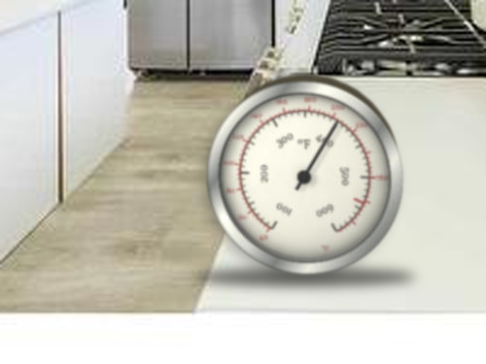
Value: 400,°F
